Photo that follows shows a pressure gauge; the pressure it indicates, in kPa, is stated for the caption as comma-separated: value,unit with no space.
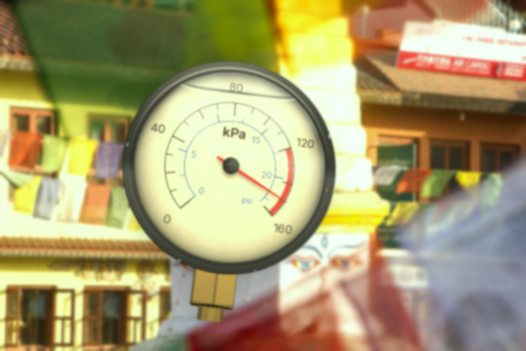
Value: 150,kPa
